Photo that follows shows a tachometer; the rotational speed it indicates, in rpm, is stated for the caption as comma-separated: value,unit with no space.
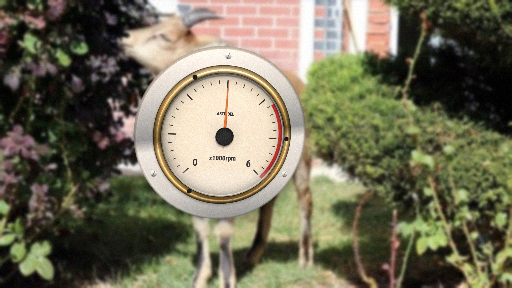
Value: 3000,rpm
